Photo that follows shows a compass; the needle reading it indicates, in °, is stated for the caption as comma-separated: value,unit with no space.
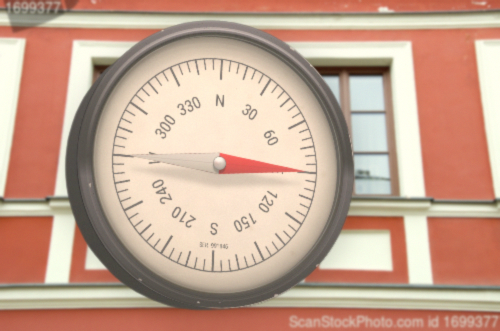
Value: 90,°
